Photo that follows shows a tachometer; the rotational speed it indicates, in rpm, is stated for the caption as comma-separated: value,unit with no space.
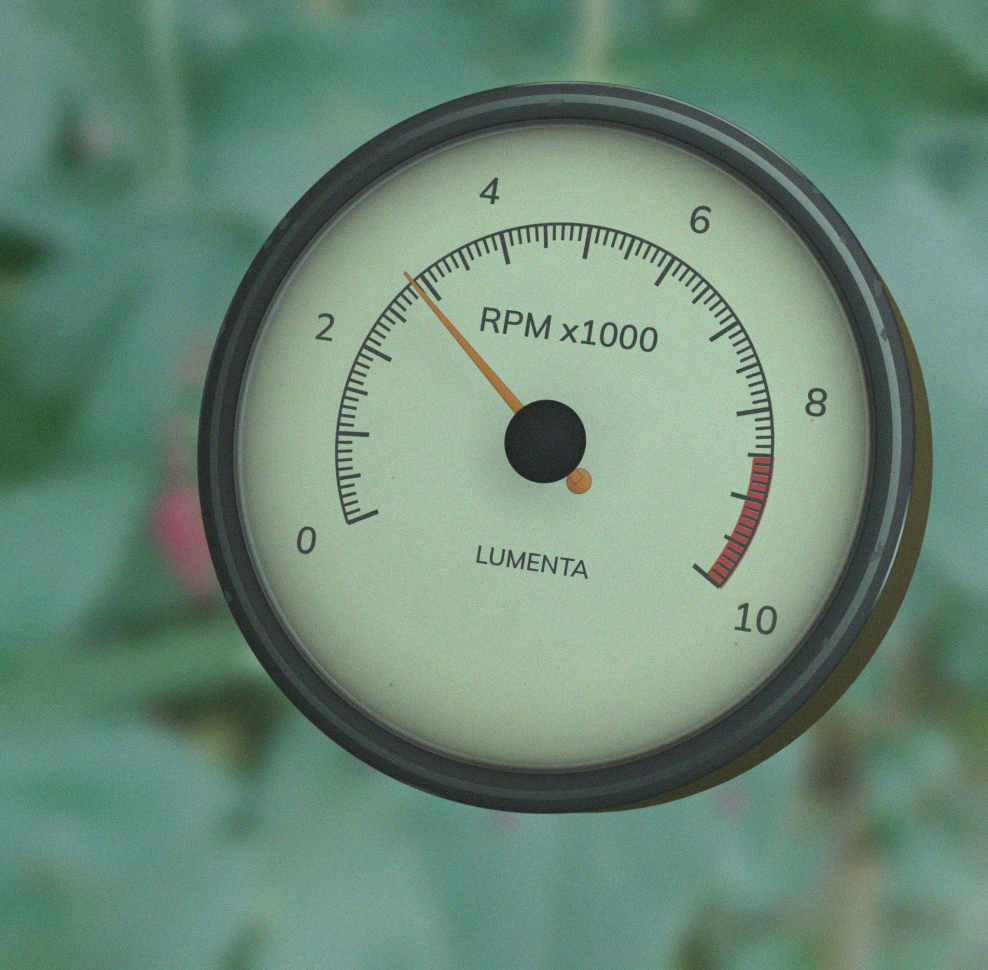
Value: 2900,rpm
